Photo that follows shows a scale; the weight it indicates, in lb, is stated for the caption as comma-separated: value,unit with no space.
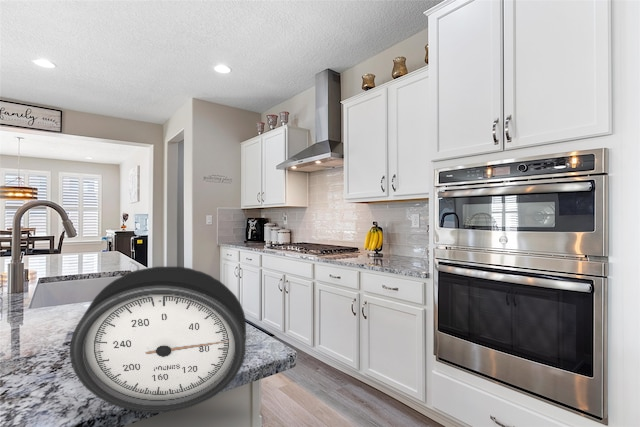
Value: 70,lb
